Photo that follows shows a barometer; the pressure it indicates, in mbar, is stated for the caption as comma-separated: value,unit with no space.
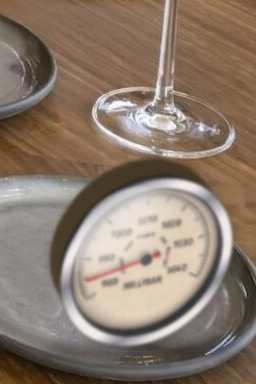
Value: 985,mbar
